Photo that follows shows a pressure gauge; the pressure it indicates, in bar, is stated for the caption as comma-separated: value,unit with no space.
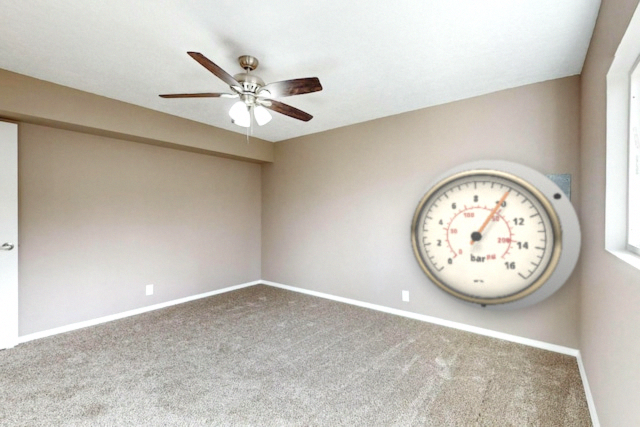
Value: 10,bar
